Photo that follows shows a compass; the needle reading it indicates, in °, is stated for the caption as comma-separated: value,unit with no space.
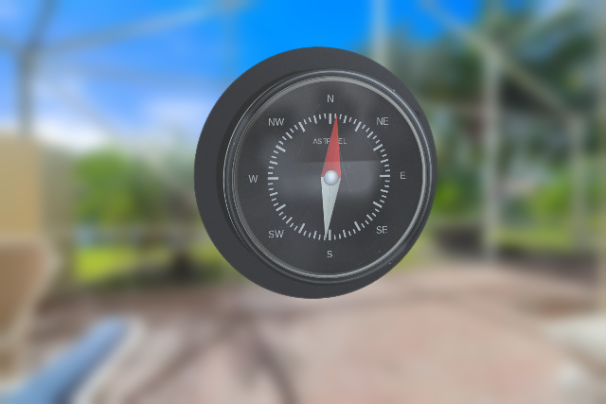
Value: 5,°
